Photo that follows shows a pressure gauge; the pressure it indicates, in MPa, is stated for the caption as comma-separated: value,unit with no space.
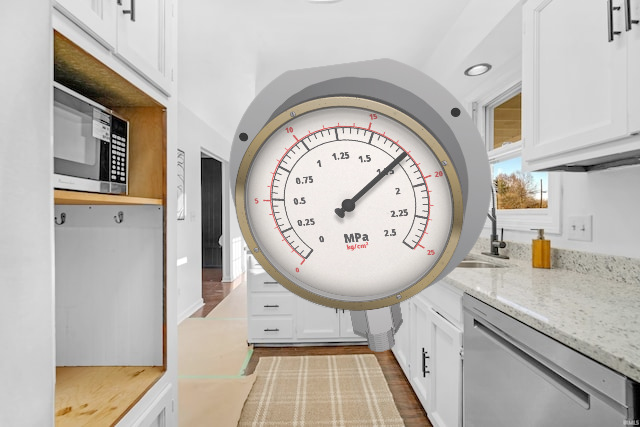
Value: 1.75,MPa
